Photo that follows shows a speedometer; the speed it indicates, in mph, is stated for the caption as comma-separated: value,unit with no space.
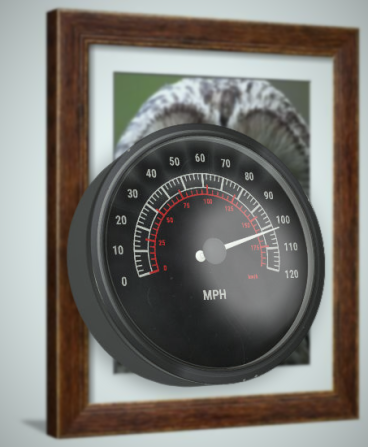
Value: 102,mph
